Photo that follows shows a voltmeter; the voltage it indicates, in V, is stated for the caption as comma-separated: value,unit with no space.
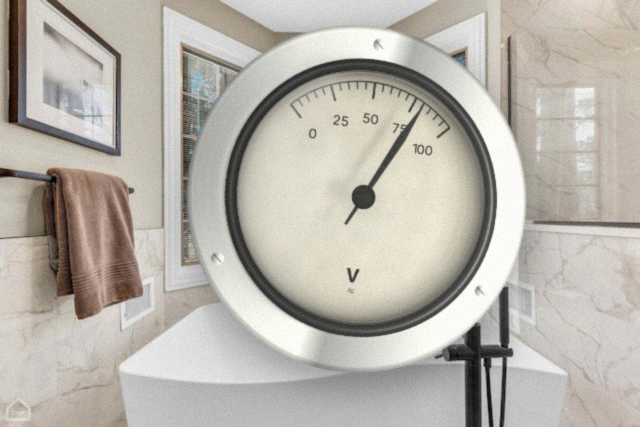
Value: 80,V
